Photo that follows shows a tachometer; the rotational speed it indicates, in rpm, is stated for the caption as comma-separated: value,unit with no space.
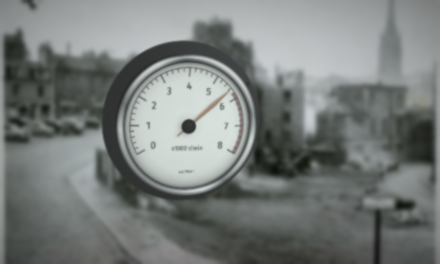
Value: 5600,rpm
